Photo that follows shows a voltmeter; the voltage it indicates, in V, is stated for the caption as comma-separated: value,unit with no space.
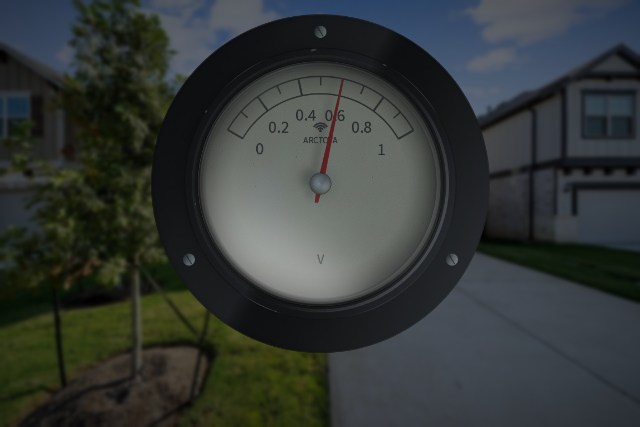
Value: 0.6,V
